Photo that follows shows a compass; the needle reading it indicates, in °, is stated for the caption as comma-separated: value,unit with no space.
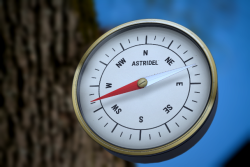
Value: 250,°
